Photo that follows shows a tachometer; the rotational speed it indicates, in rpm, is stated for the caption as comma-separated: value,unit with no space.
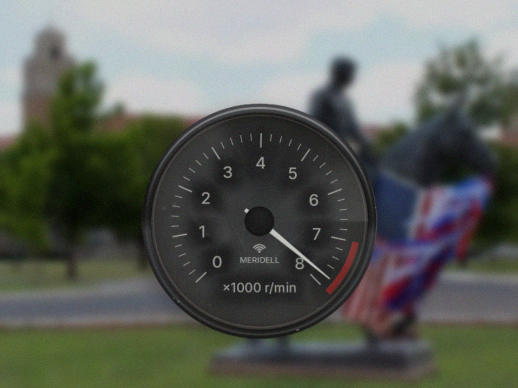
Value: 7800,rpm
